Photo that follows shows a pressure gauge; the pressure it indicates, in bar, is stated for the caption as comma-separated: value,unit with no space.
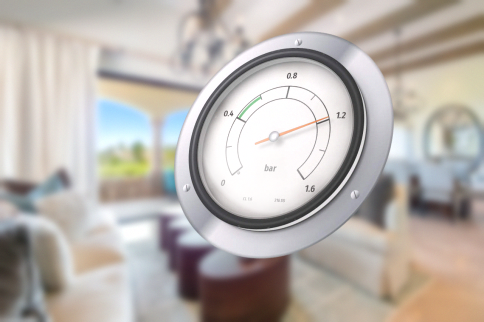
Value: 1.2,bar
